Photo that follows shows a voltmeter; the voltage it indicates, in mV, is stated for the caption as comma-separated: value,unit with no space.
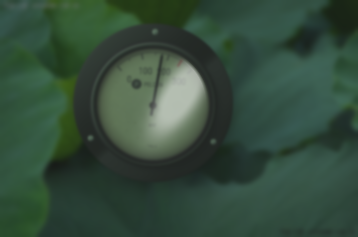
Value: 175,mV
